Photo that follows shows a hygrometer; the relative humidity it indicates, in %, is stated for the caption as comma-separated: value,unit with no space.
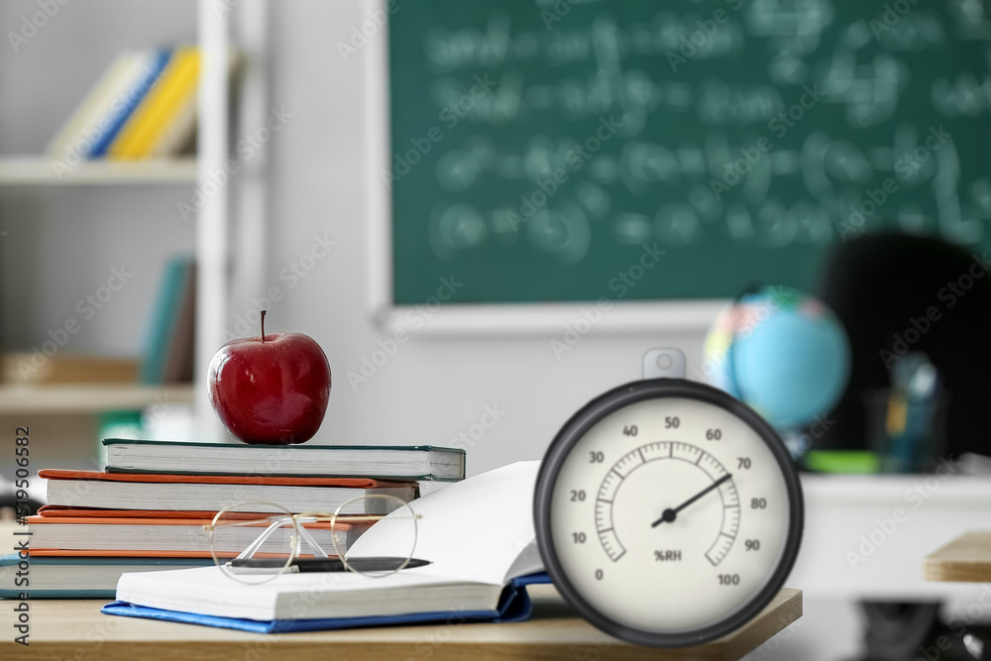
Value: 70,%
